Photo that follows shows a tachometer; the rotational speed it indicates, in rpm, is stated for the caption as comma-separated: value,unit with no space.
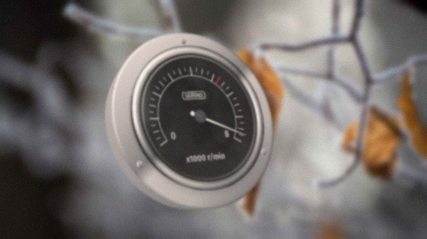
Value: 7750,rpm
